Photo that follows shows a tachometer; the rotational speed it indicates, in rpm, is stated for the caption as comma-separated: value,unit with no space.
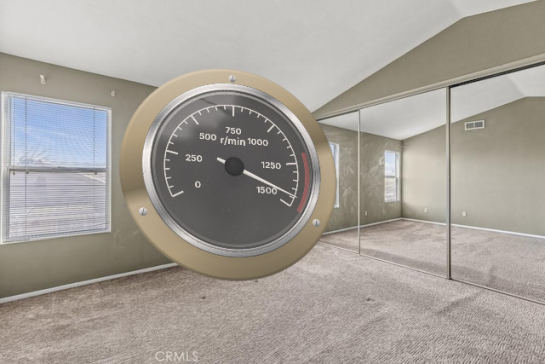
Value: 1450,rpm
